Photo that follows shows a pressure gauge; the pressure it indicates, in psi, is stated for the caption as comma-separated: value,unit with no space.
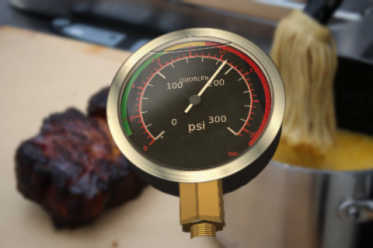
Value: 190,psi
